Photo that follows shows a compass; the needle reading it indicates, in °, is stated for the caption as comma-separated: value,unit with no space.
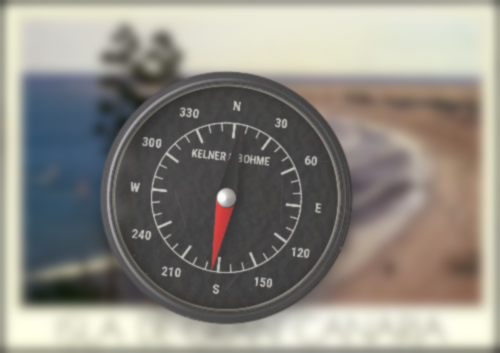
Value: 185,°
